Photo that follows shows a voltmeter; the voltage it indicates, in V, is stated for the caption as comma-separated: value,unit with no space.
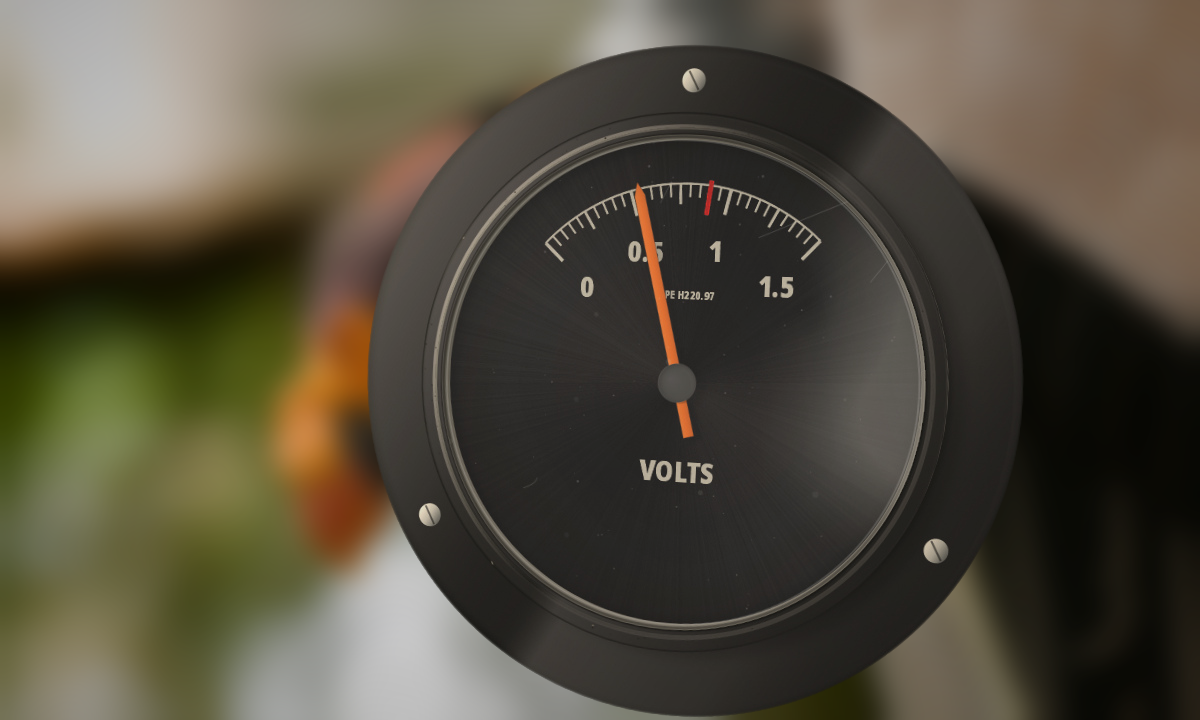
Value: 0.55,V
